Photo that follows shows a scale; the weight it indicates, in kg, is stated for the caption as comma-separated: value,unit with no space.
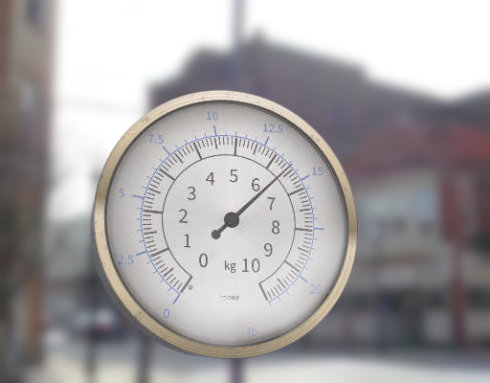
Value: 6.4,kg
